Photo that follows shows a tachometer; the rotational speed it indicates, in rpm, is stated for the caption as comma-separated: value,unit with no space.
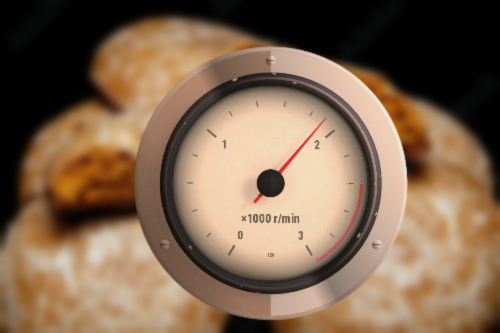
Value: 1900,rpm
